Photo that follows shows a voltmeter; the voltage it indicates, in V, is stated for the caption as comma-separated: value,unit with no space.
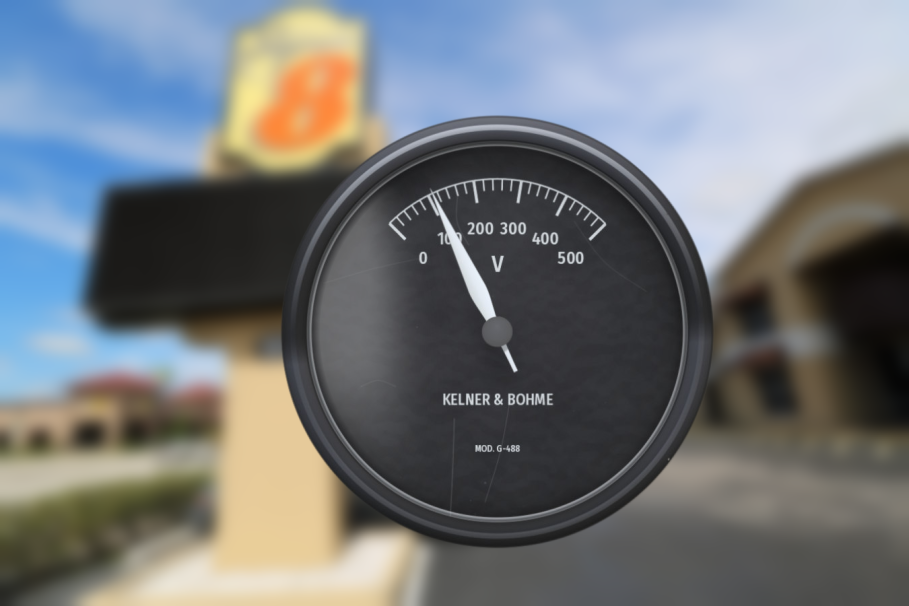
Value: 110,V
